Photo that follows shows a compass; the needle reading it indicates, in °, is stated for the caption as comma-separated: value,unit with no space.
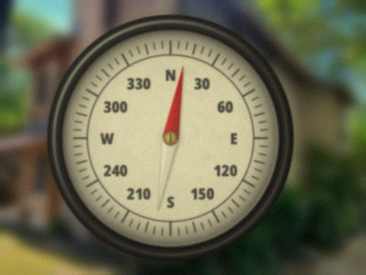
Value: 10,°
